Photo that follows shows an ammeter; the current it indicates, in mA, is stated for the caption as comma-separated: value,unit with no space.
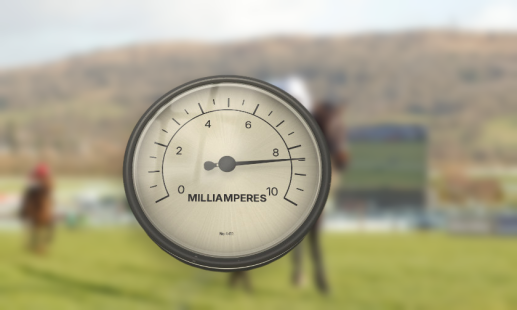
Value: 8.5,mA
